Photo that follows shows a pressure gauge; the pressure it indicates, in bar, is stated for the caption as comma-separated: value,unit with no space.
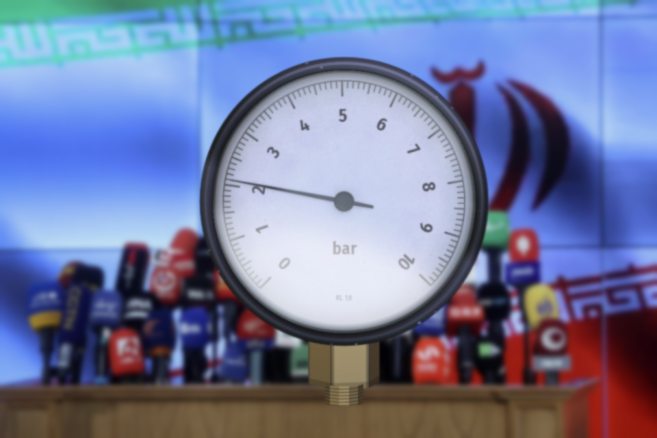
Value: 2.1,bar
